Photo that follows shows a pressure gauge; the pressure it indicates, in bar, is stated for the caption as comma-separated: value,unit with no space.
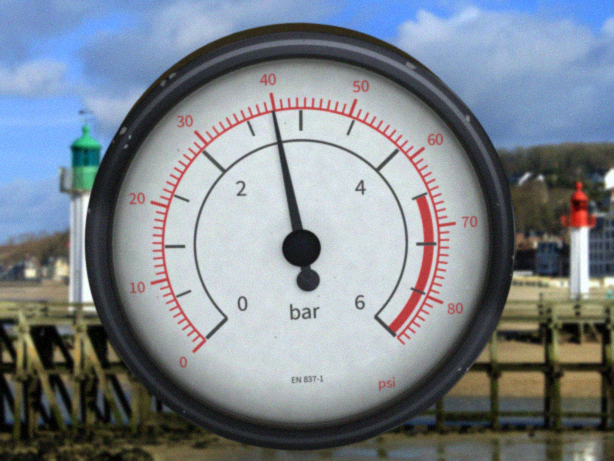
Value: 2.75,bar
